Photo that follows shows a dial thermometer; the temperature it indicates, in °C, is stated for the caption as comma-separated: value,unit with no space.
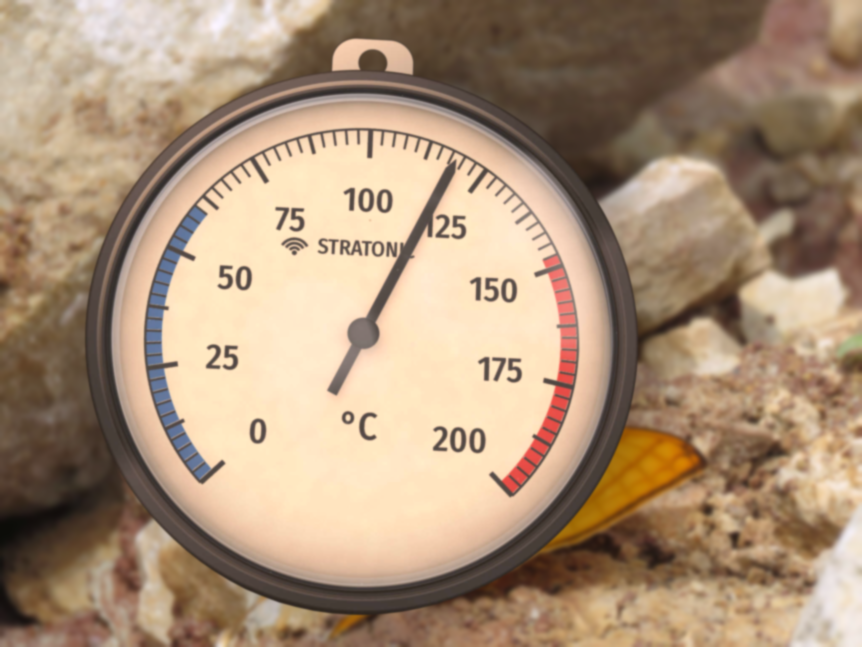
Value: 118.75,°C
